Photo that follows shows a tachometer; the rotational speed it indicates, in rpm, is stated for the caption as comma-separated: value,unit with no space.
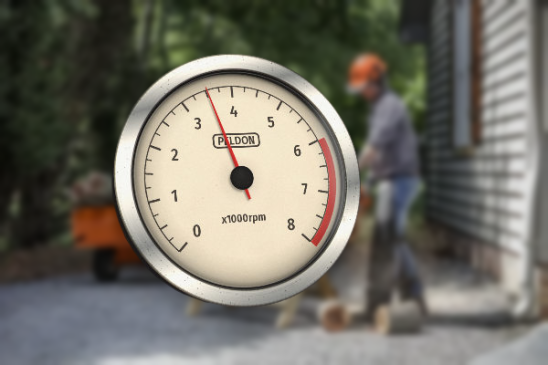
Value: 3500,rpm
